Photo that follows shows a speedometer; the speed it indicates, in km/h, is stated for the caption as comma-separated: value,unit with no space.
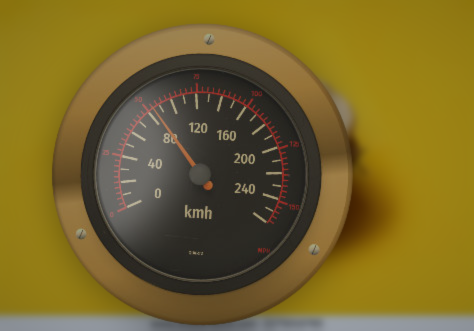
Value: 85,km/h
